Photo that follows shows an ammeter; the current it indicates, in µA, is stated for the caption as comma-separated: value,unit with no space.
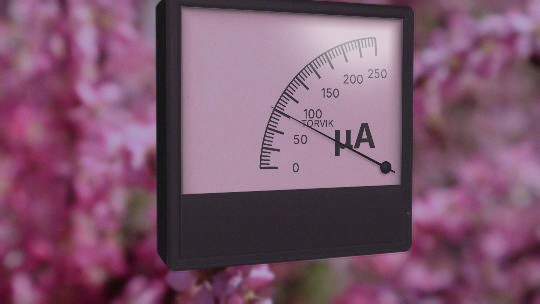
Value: 75,µA
